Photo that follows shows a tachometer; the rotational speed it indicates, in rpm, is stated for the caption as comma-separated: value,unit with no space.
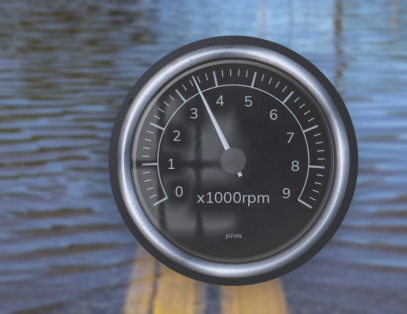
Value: 3500,rpm
